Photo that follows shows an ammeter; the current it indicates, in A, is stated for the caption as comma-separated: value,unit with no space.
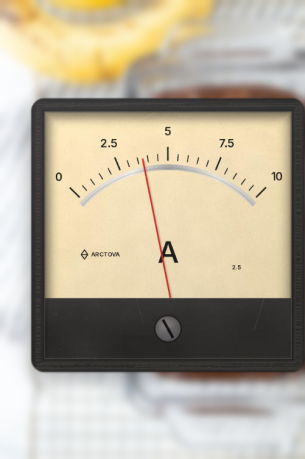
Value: 3.75,A
